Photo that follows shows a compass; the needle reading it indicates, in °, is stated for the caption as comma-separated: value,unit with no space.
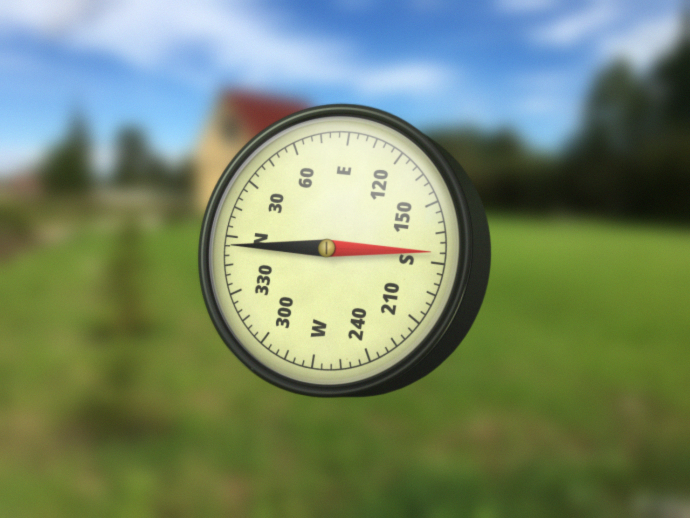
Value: 175,°
